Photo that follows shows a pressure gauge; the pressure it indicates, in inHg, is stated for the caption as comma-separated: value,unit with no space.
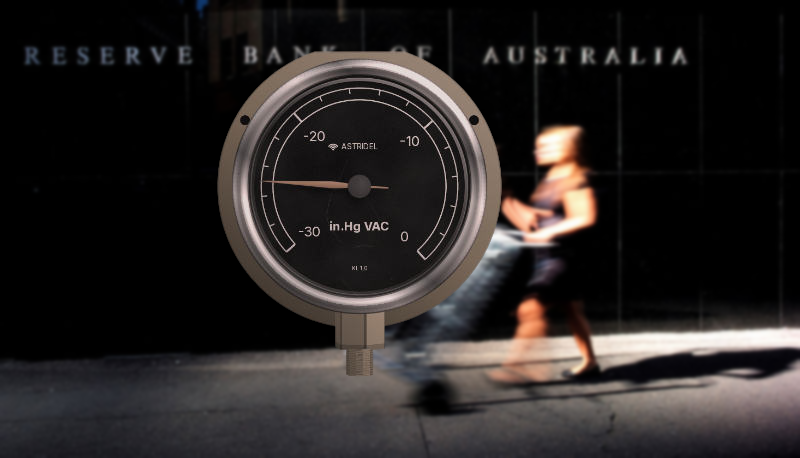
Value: -25,inHg
